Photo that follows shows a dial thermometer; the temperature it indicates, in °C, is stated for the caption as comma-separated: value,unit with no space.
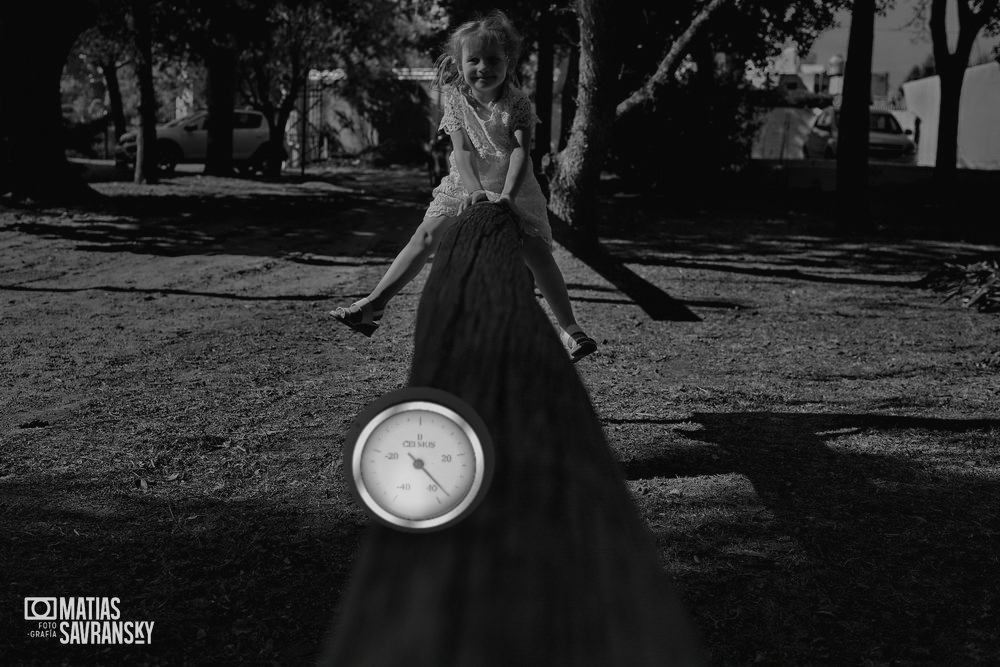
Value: 36,°C
